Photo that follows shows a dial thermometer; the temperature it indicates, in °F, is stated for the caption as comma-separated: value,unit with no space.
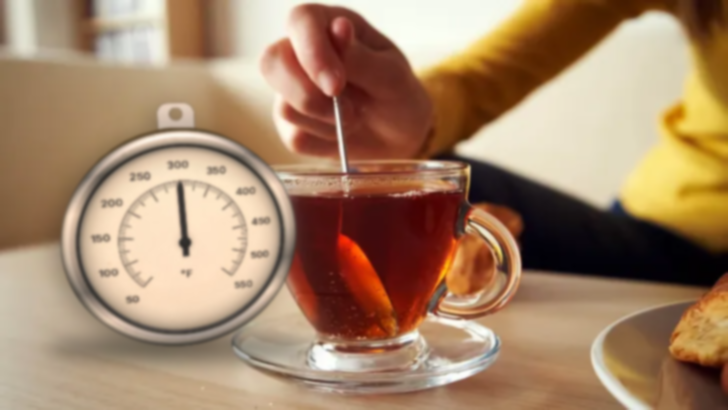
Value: 300,°F
